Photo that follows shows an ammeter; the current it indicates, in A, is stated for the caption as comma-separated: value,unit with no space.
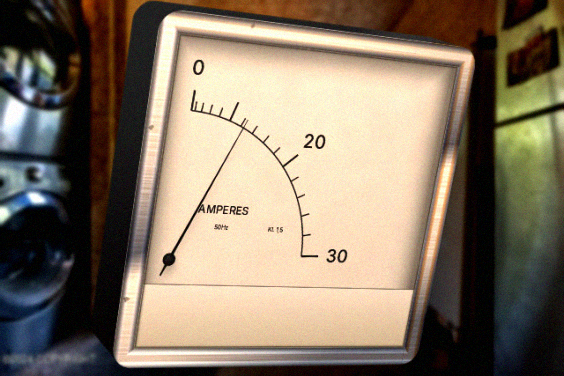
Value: 12,A
